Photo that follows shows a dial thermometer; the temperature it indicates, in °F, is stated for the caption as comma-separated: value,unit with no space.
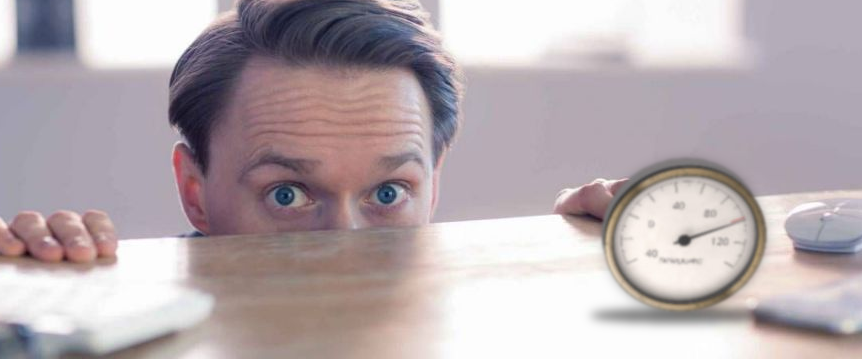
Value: 100,°F
